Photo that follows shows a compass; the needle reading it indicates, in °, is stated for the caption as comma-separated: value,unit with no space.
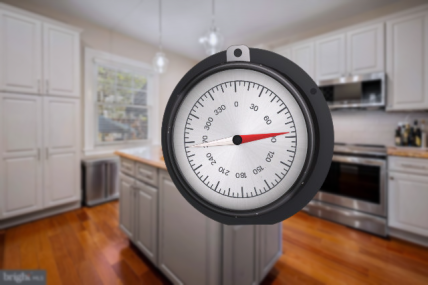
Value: 85,°
